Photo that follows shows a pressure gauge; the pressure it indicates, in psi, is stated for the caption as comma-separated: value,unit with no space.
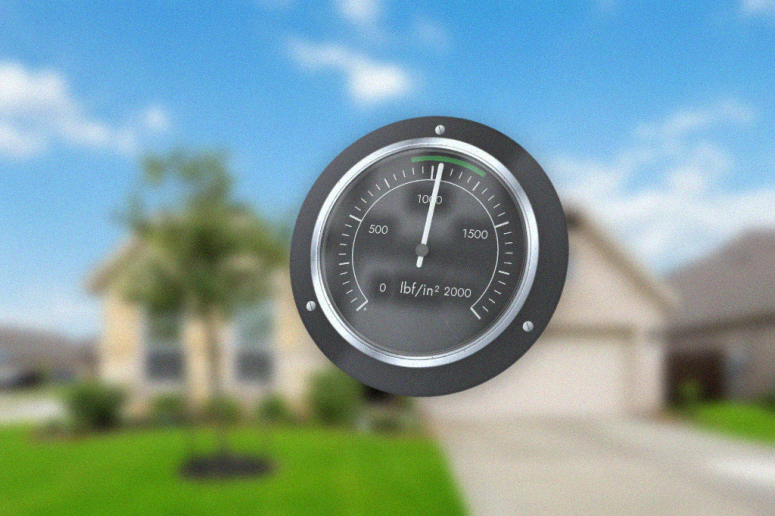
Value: 1050,psi
